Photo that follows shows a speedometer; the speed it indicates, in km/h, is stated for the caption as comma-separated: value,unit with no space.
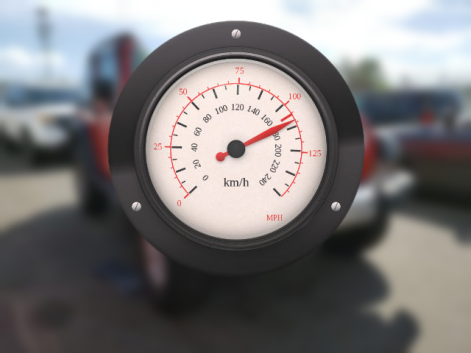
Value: 175,km/h
